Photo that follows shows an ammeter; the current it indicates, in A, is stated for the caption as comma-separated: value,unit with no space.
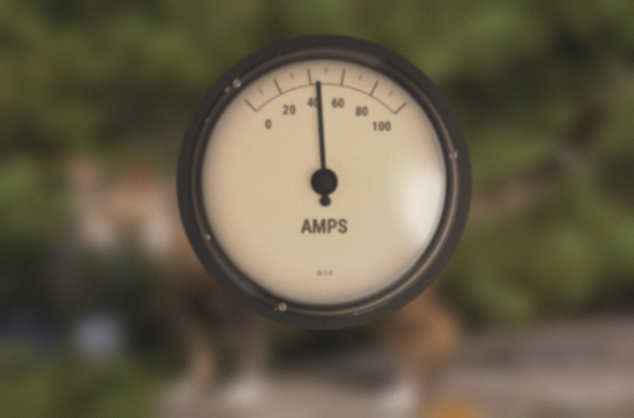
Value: 45,A
